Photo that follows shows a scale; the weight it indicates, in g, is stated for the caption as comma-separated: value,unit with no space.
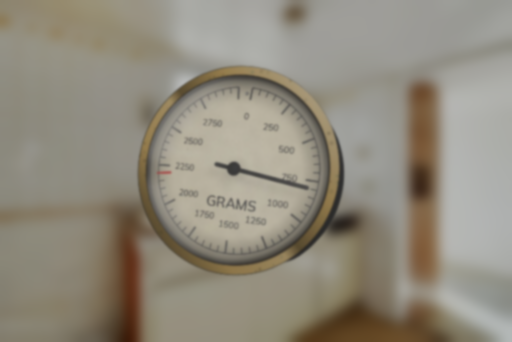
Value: 800,g
